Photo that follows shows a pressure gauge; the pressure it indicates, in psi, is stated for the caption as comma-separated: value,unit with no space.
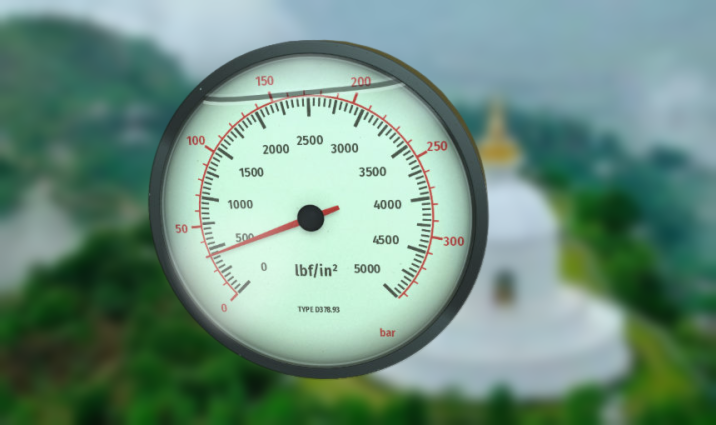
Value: 450,psi
